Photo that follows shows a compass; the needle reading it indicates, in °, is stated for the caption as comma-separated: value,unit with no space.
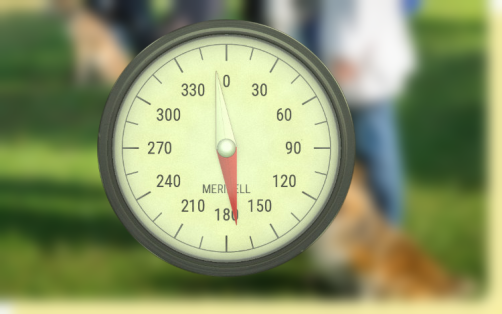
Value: 172.5,°
